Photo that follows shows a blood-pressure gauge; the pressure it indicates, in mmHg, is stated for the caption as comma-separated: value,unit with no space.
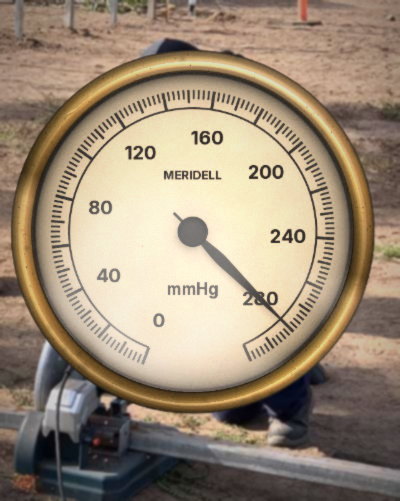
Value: 280,mmHg
